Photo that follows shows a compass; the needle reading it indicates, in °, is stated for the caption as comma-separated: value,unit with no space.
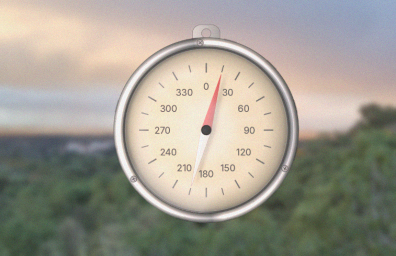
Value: 15,°
